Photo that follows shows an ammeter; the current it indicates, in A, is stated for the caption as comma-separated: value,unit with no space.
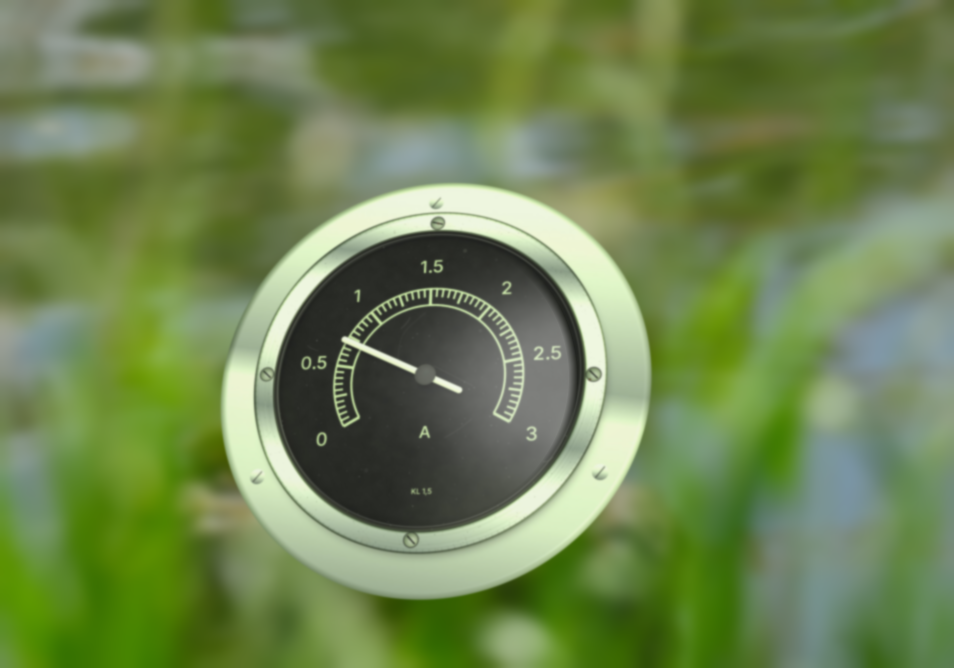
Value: 0.7,A
